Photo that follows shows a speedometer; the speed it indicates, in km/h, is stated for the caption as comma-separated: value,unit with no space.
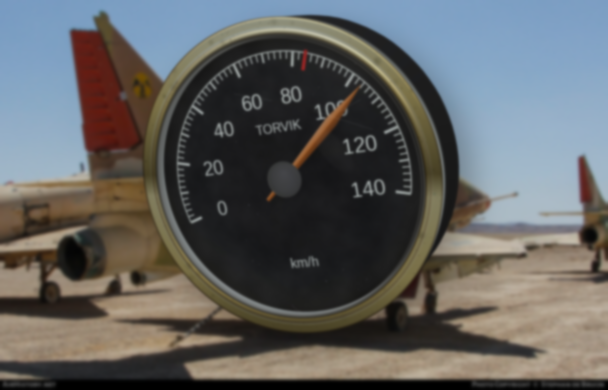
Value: 104,km/h
